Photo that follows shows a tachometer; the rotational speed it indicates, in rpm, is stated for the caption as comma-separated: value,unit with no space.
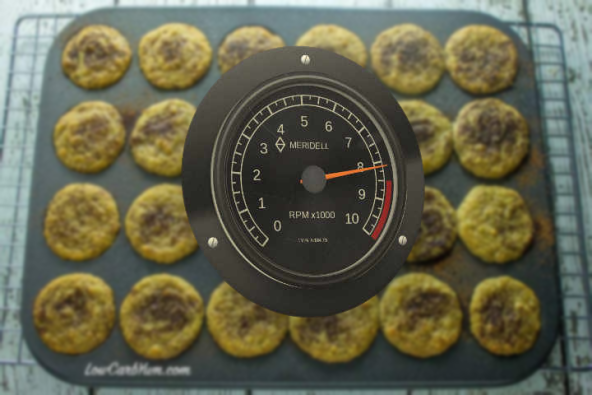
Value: 8125,rpm
